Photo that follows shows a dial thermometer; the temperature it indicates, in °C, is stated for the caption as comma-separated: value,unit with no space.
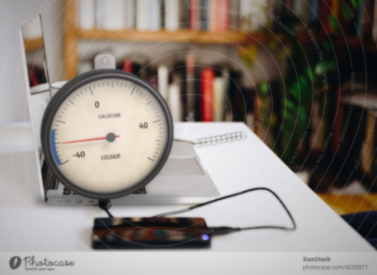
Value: -30,°C
